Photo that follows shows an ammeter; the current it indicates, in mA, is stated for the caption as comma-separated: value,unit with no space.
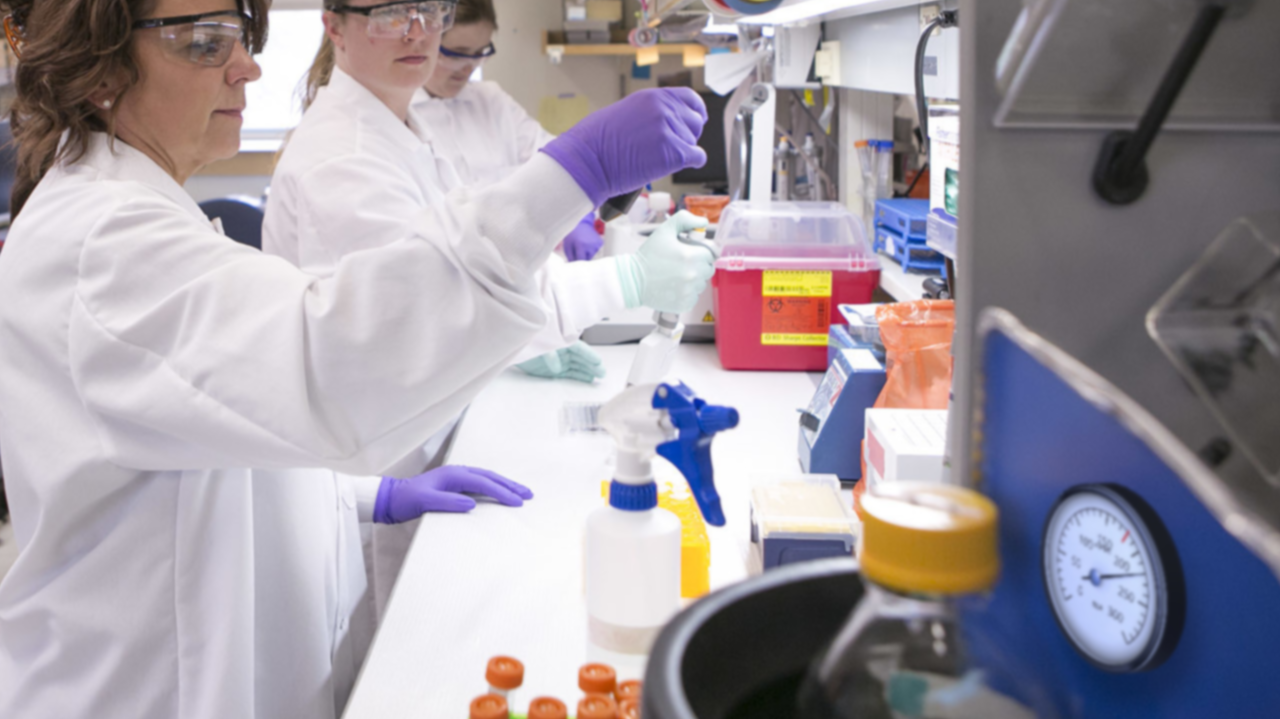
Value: 220,mA
